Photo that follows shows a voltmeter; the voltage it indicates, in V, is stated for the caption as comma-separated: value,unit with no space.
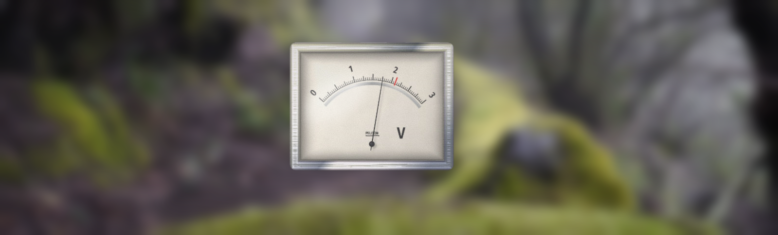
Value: 1.75,V
